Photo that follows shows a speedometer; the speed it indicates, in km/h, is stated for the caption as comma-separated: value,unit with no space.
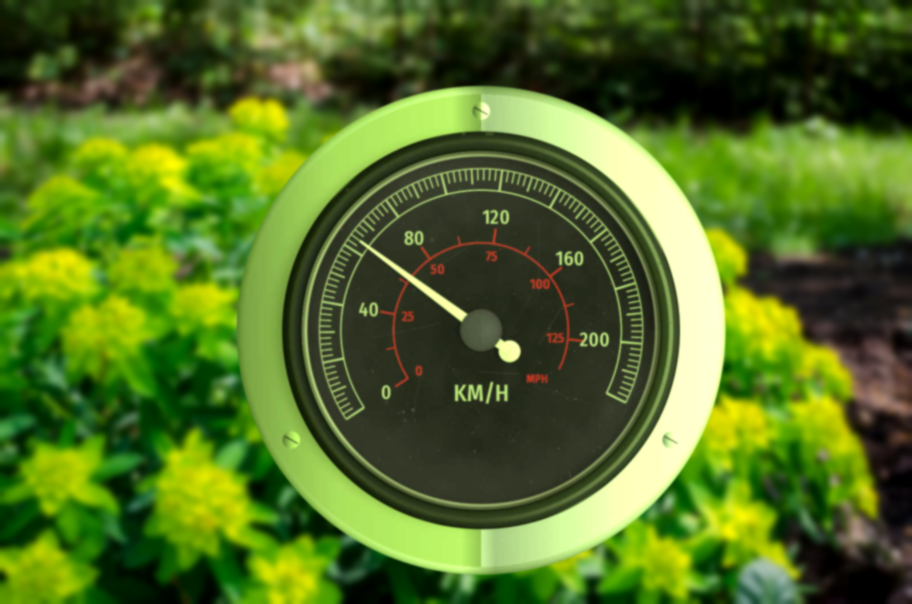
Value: 64,km/h
